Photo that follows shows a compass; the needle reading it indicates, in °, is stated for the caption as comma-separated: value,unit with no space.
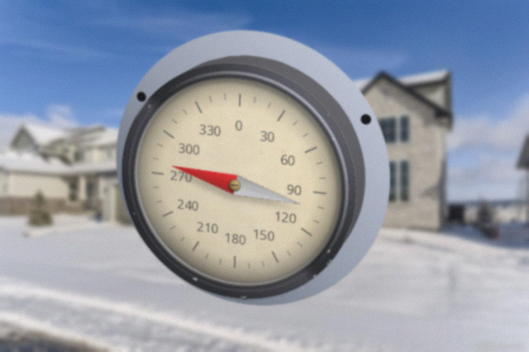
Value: 280,°
